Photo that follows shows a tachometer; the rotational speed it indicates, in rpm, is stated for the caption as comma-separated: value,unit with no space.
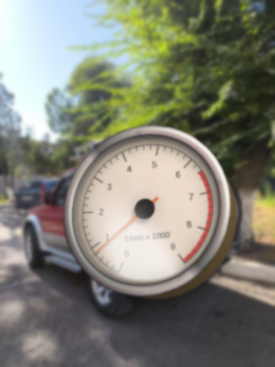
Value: 800,rpm
